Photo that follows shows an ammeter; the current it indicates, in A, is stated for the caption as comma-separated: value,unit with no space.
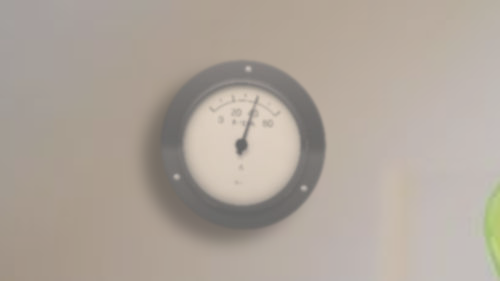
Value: 40,A
